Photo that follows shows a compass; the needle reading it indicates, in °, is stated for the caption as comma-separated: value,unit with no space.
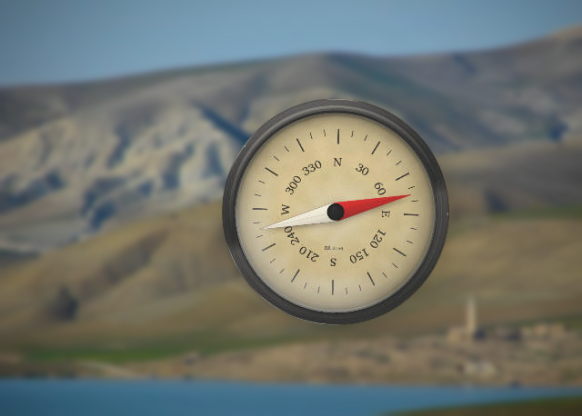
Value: 75,°
